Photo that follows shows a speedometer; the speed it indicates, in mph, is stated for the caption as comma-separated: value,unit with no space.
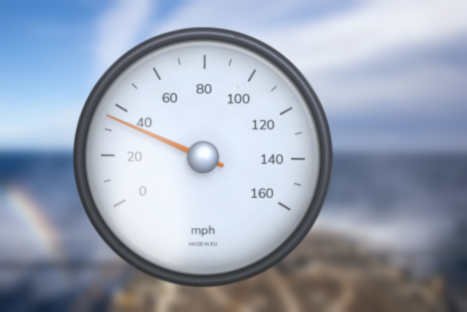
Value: 35,mph
